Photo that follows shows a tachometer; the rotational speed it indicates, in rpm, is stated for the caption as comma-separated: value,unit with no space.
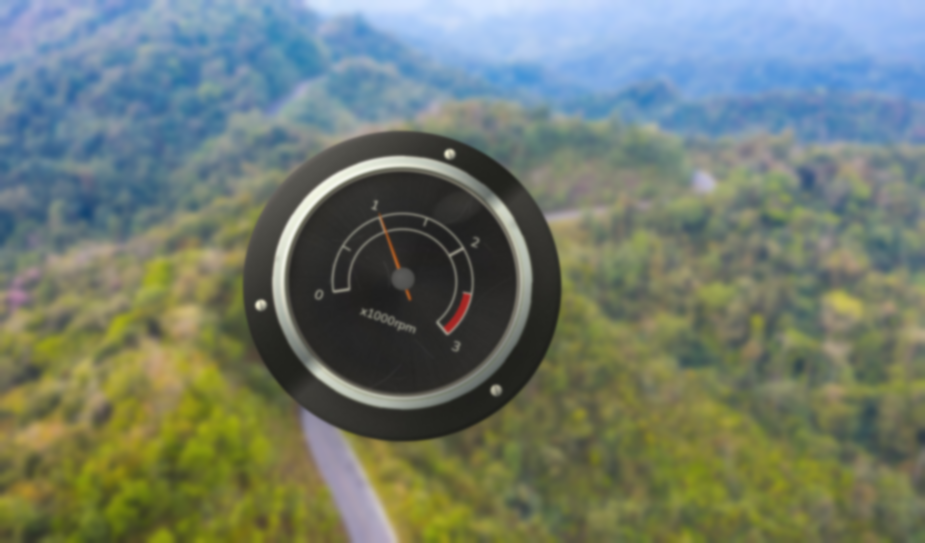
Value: 1000,rpm
